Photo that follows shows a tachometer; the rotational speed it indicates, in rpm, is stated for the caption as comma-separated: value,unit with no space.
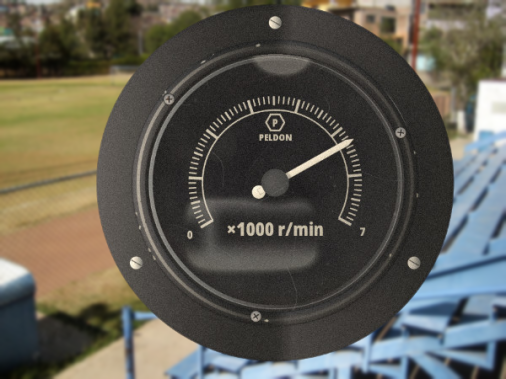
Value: 5300,rpm
